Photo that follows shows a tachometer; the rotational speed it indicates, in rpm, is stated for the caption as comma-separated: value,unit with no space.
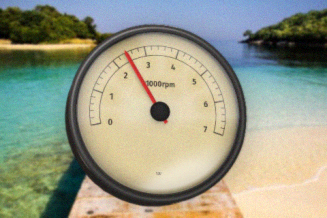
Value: 2400,rpm
